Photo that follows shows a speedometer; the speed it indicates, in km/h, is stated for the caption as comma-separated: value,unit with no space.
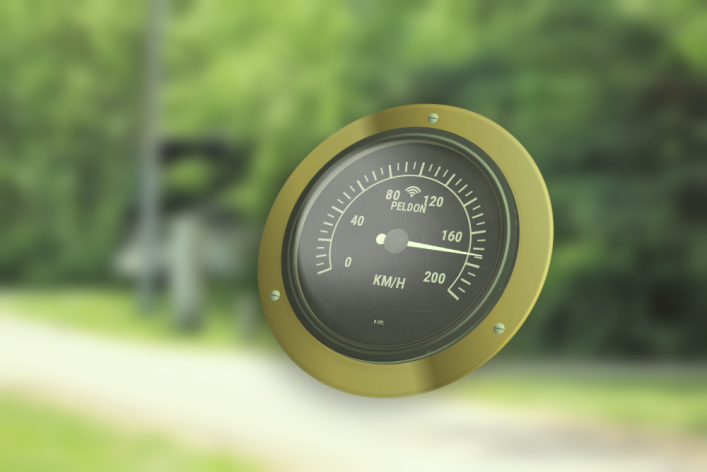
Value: 175,km/h
